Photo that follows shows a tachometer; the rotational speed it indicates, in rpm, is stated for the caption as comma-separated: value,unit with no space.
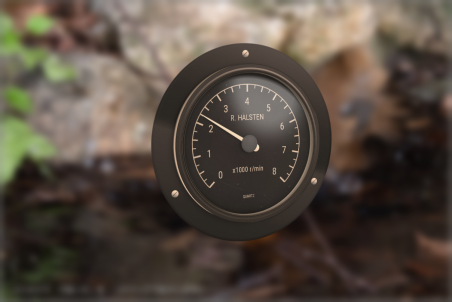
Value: 2250,rpm
